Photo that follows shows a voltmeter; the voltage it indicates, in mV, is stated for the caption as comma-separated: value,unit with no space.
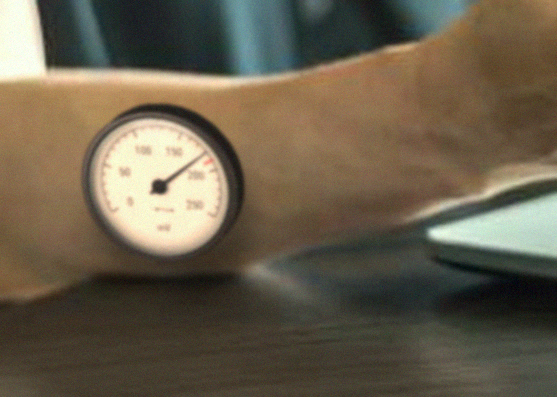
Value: 180,mV
